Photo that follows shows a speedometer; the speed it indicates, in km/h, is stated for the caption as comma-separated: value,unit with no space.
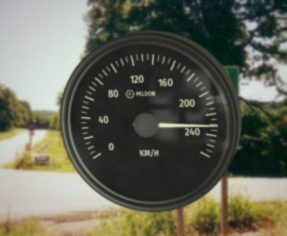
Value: 230,km/h
